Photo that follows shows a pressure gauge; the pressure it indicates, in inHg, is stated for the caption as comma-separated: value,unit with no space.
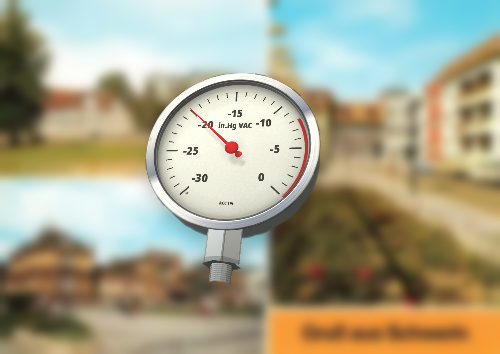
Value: -20,inHg
